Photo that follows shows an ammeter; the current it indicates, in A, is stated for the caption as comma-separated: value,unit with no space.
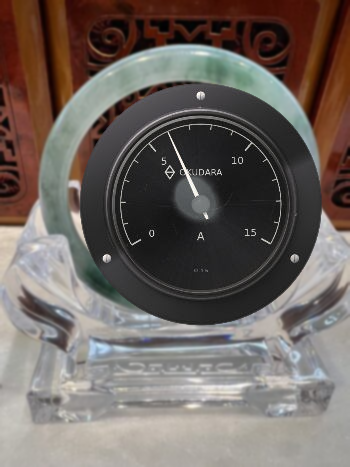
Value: 6,A
